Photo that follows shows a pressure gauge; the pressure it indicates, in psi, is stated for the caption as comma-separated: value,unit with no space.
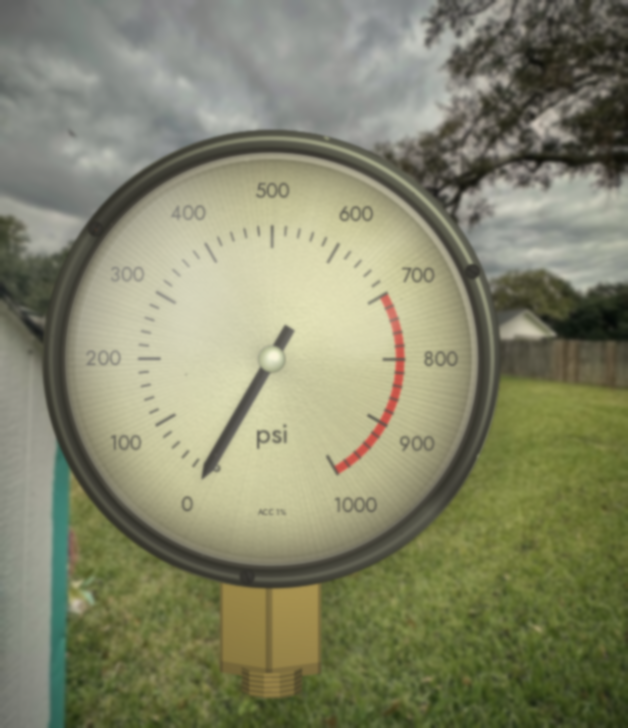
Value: 0,psi
